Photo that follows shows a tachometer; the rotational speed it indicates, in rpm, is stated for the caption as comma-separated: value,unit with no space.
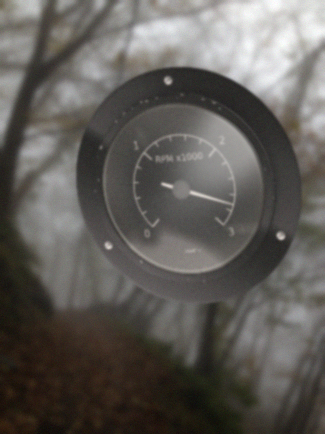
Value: 2700,rpm
